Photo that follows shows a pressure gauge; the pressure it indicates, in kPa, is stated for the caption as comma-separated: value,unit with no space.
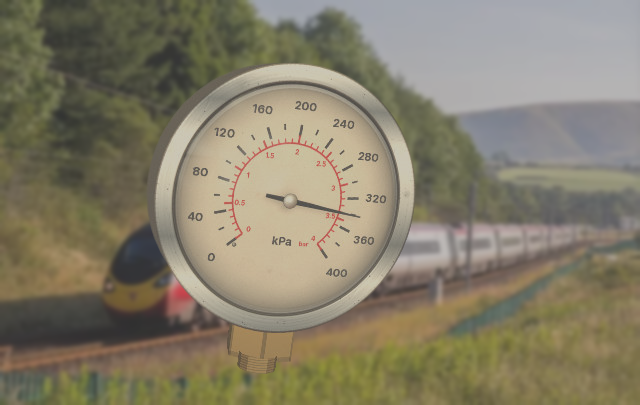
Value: 340,kPa
